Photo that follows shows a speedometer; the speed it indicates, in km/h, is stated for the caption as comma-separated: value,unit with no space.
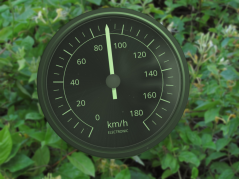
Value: 90,km/h
